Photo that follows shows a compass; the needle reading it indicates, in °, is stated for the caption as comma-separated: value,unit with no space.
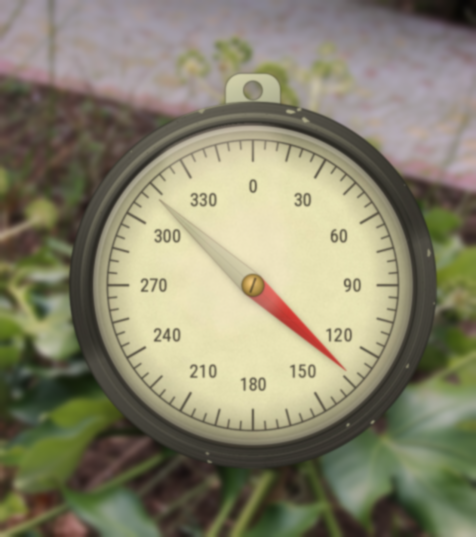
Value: 132.5,°
